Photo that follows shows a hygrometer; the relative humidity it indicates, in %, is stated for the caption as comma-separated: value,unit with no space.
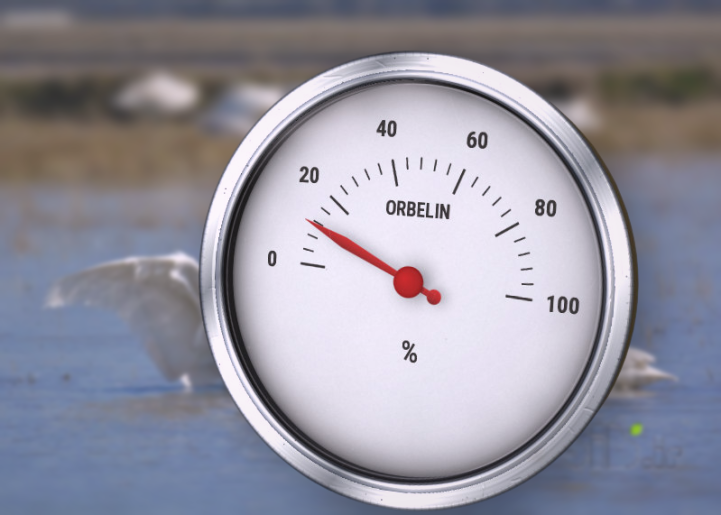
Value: 12,%
